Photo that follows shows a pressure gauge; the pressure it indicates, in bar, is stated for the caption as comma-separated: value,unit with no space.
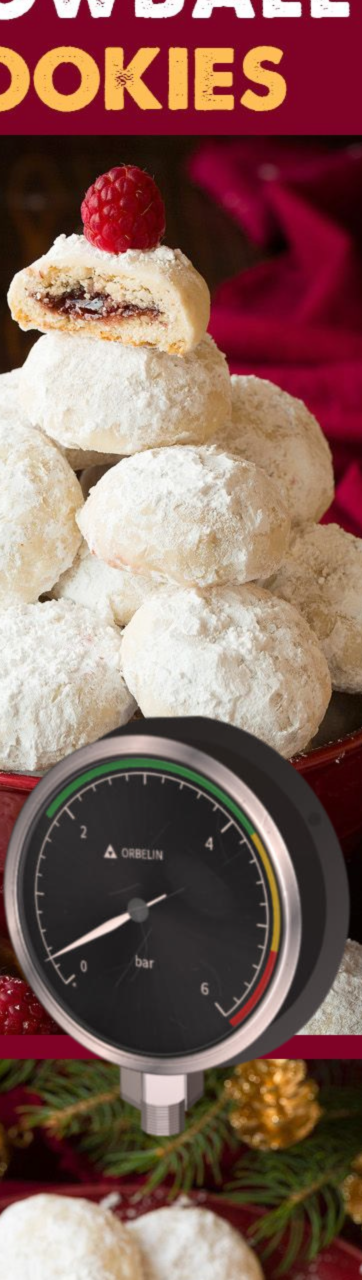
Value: 0.3,bar
